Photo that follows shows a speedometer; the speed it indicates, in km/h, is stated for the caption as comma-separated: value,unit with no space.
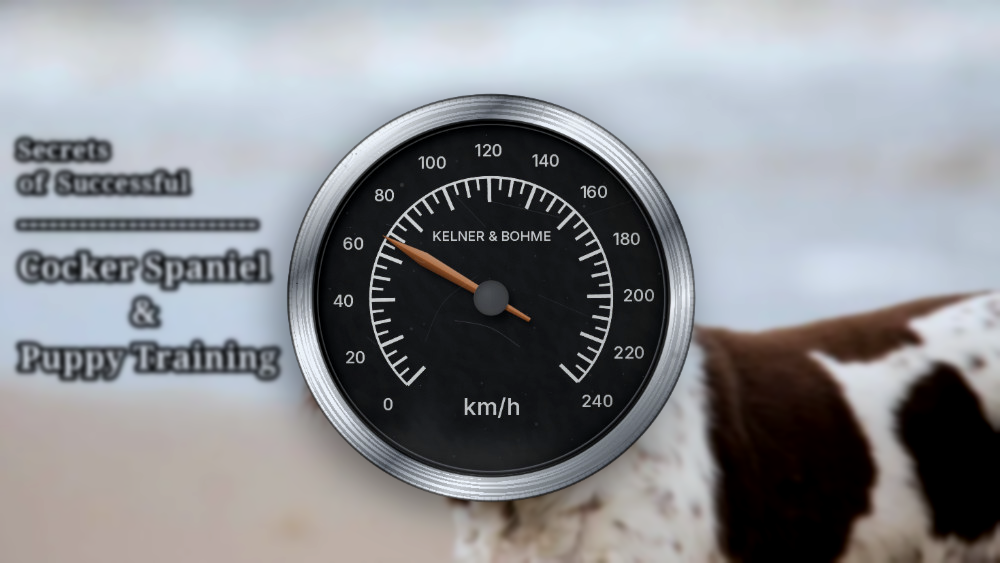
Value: 67.5,km/h
